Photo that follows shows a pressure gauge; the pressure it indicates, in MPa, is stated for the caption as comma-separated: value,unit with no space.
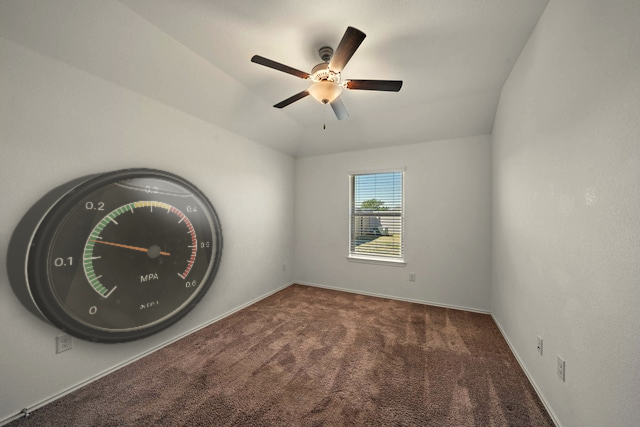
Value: 0.14,MPa
